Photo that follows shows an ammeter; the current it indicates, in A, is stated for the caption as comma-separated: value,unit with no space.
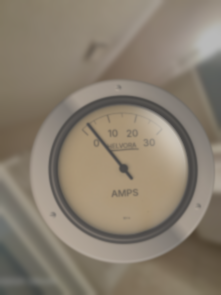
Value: 2.5,A
